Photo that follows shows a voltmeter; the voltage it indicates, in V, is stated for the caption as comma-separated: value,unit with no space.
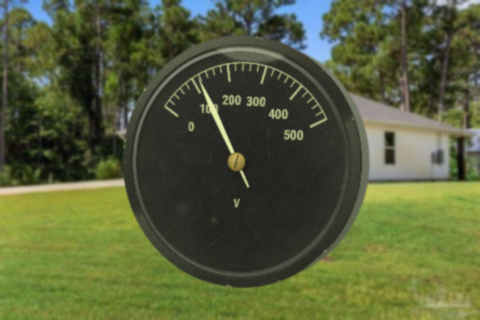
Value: 120,V
